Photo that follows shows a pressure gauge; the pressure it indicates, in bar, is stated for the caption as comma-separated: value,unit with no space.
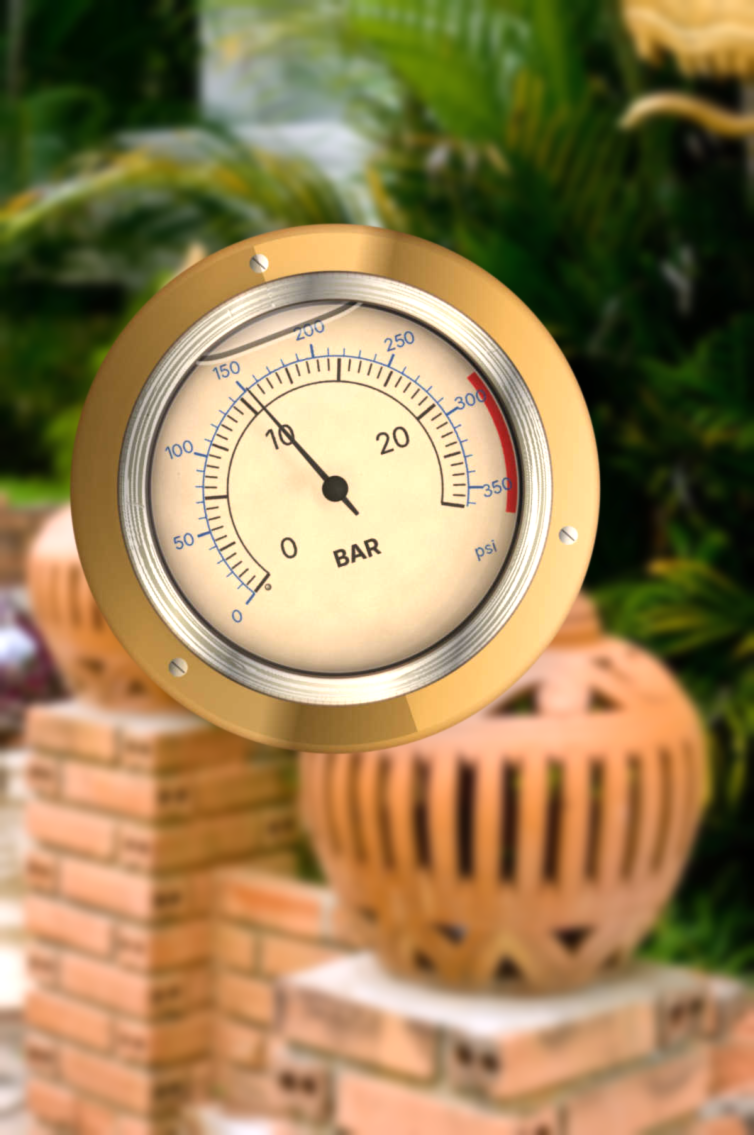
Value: 10.5,bar
